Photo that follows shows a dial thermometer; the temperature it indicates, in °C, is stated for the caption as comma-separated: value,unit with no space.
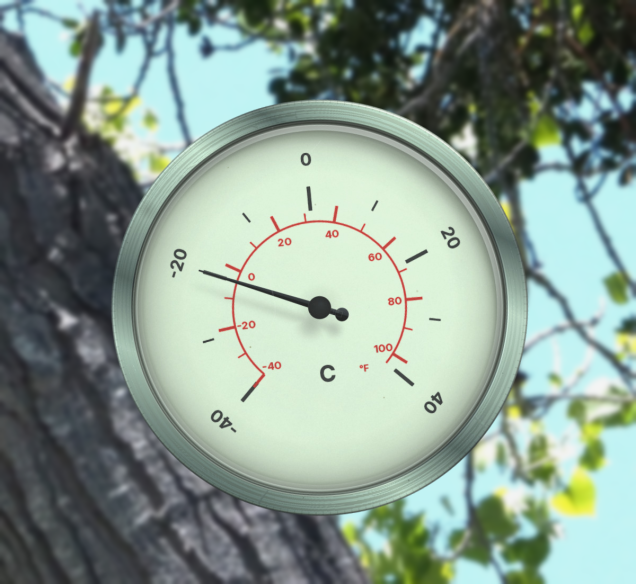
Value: -20,°C
